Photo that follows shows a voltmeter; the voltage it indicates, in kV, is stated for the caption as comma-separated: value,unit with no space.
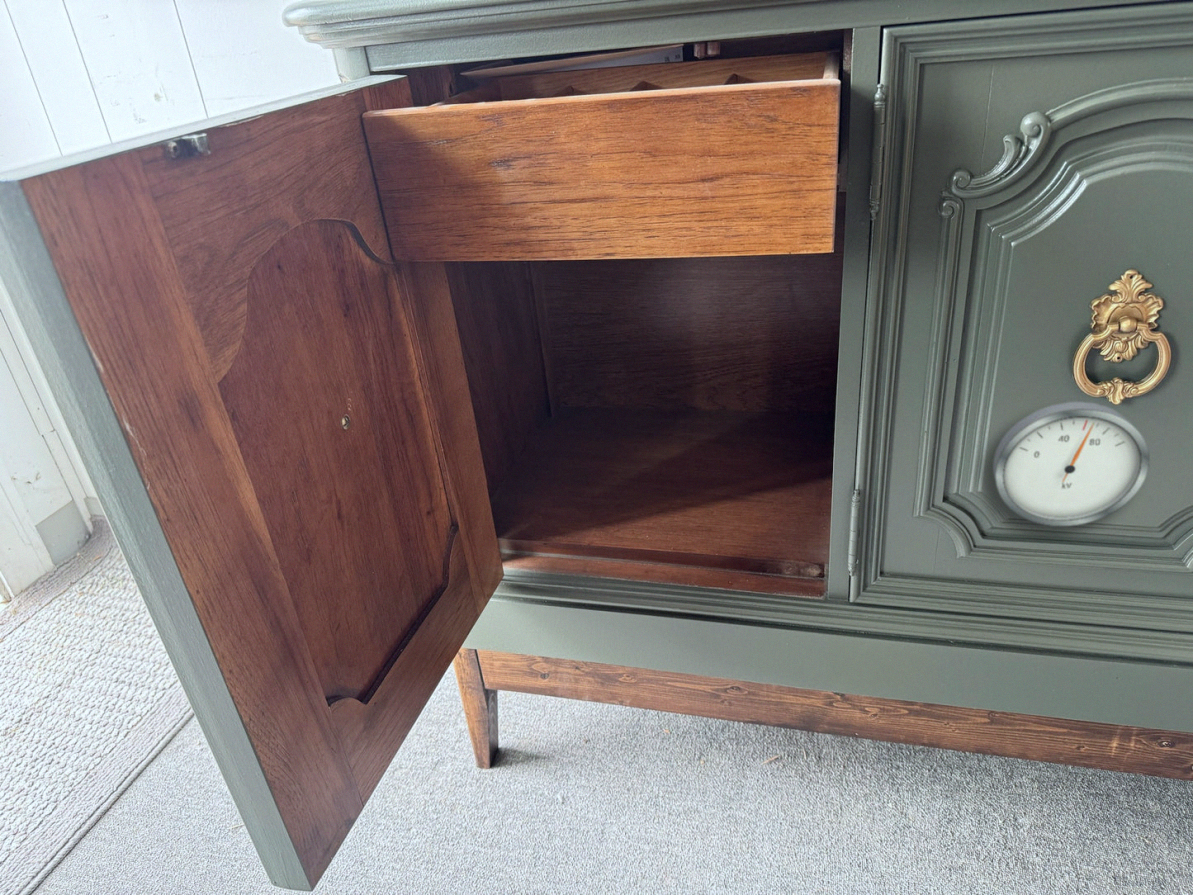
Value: 65,kV
